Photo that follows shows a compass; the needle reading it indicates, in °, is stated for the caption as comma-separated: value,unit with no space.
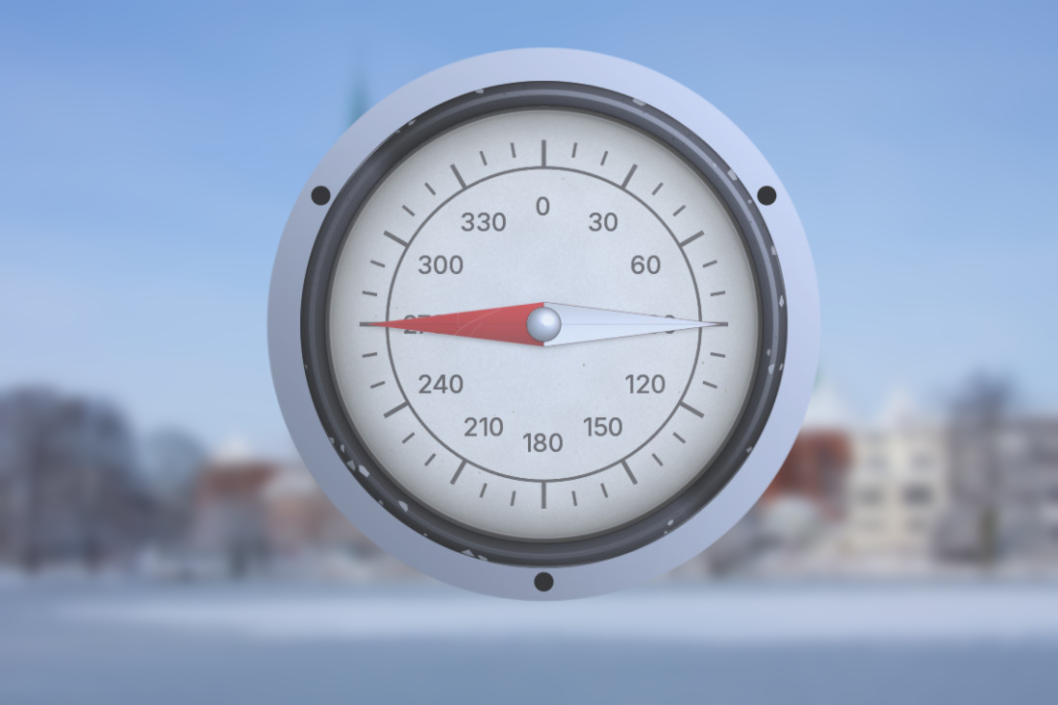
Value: 270,°
